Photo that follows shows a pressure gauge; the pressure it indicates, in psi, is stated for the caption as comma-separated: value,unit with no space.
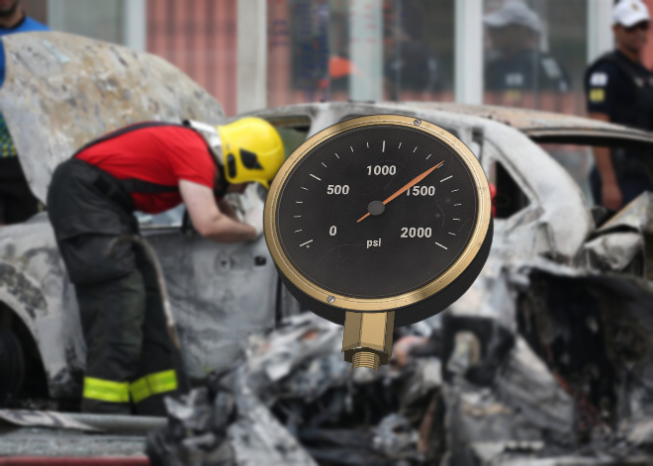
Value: 1400,psi
